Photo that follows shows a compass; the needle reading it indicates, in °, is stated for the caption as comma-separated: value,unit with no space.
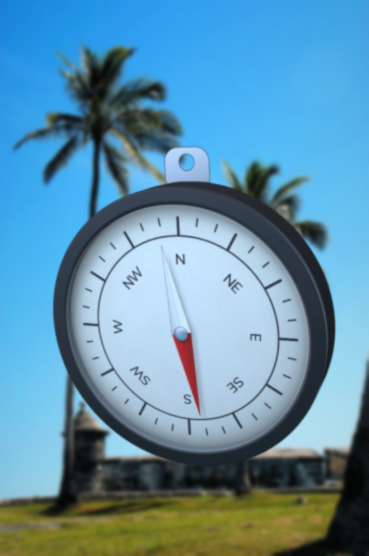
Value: 170,°
